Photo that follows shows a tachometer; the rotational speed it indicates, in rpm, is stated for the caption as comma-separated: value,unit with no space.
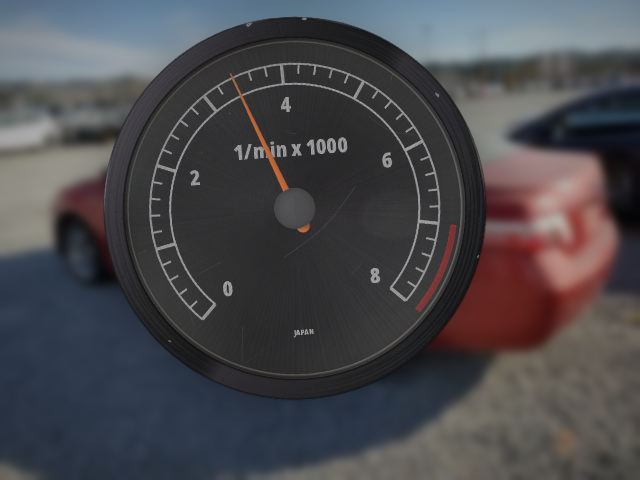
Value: 3400,rpm
